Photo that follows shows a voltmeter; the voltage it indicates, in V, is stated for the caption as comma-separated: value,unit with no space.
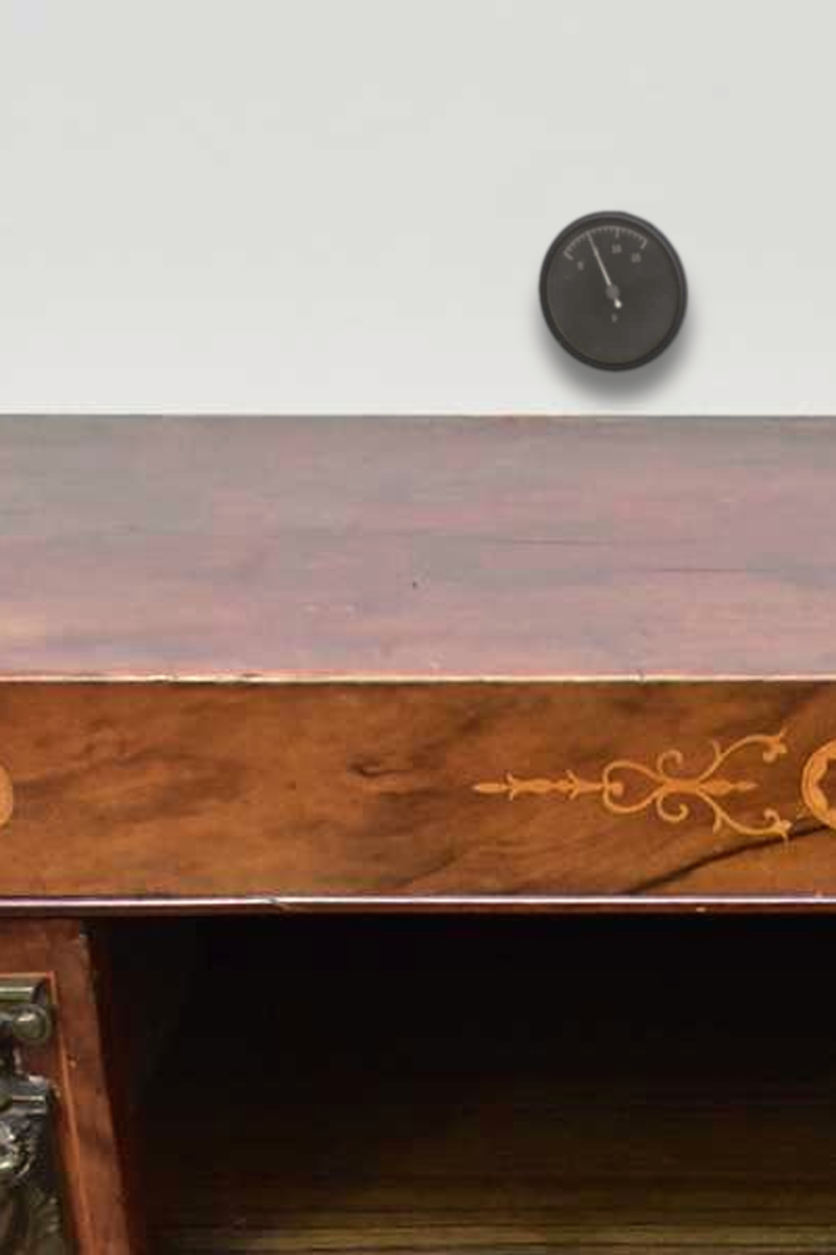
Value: 5,V
